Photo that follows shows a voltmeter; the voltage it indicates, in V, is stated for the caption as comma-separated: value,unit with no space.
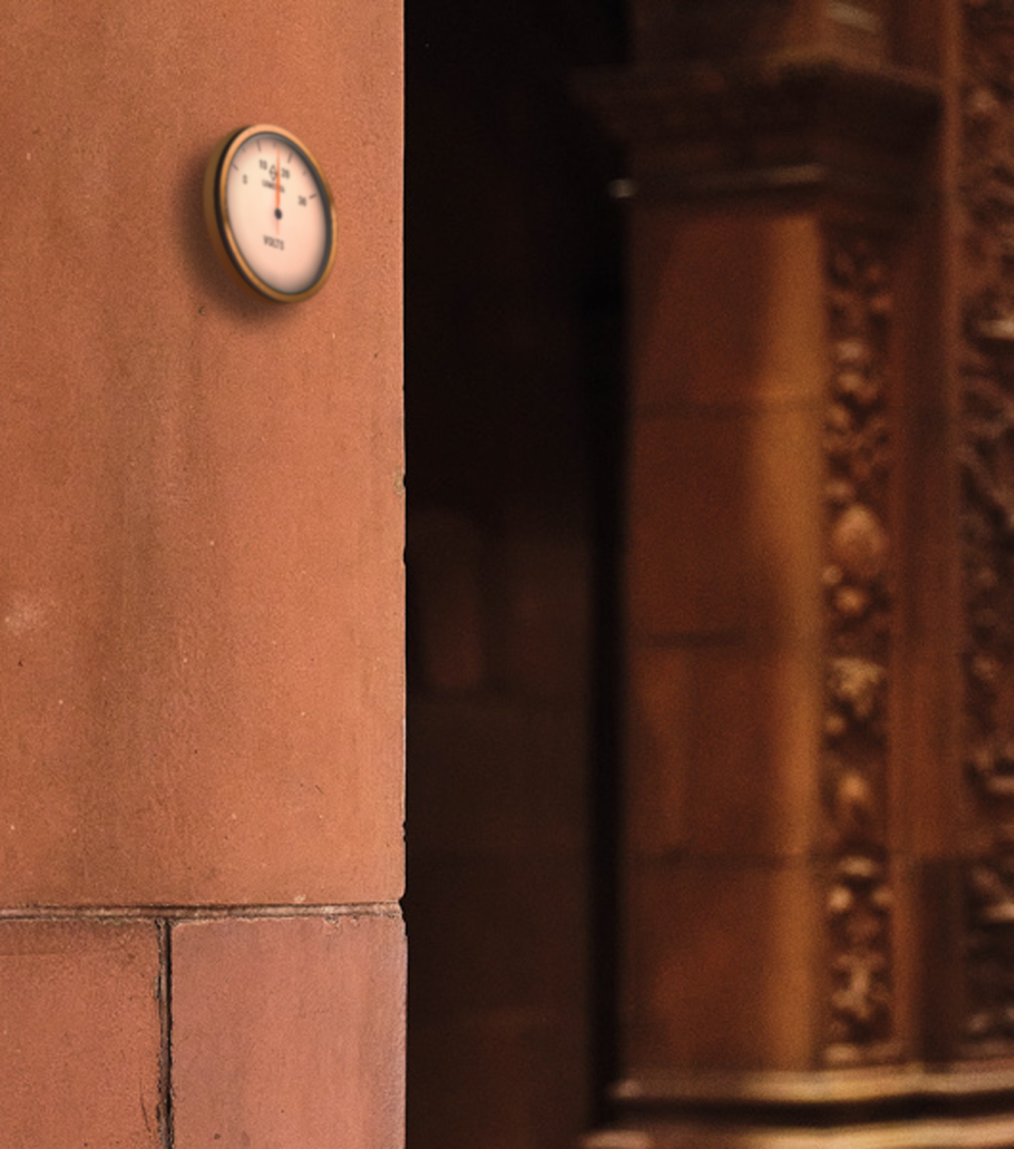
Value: 15,V
